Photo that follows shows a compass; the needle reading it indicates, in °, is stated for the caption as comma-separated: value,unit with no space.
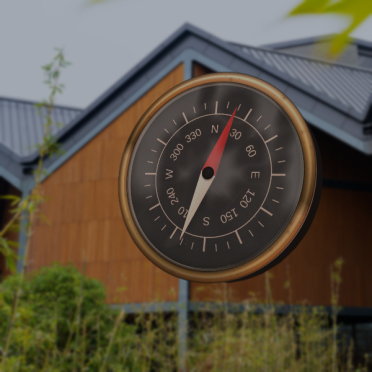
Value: 20,°
